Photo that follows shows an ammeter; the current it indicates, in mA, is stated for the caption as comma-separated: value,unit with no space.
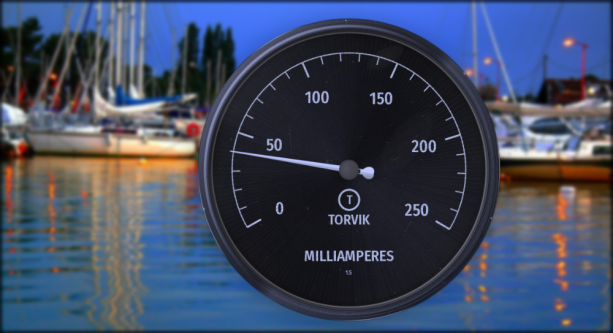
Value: 40,mA
